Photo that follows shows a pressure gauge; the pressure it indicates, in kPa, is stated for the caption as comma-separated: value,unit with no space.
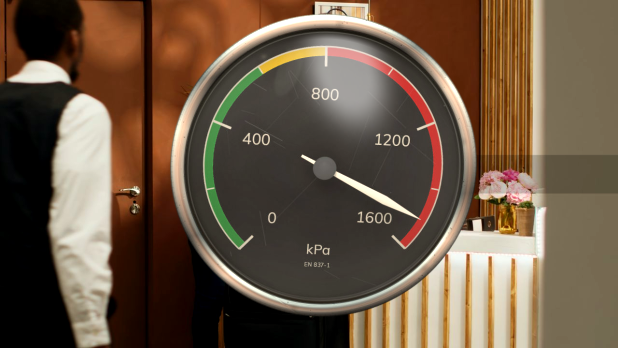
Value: 1500,kPa
